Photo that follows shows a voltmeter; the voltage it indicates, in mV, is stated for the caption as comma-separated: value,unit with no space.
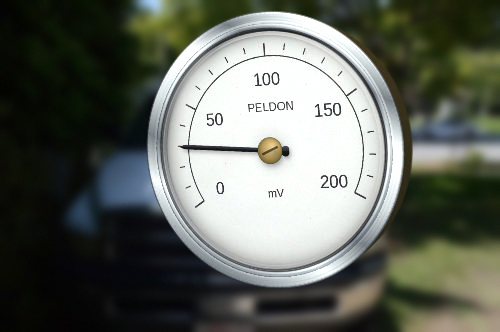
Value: 30,mV
